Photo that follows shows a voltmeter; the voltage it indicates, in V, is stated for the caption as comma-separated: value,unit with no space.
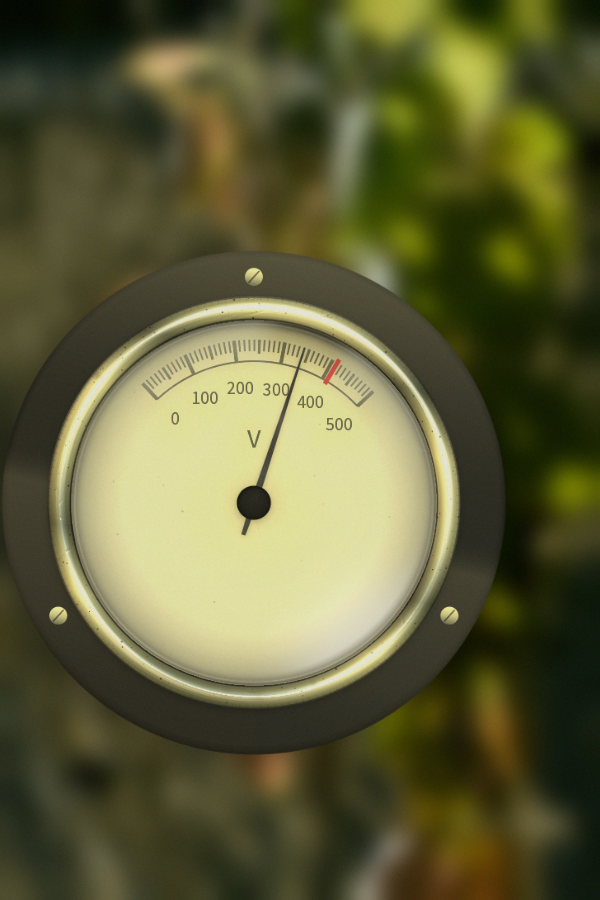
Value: 340,V
